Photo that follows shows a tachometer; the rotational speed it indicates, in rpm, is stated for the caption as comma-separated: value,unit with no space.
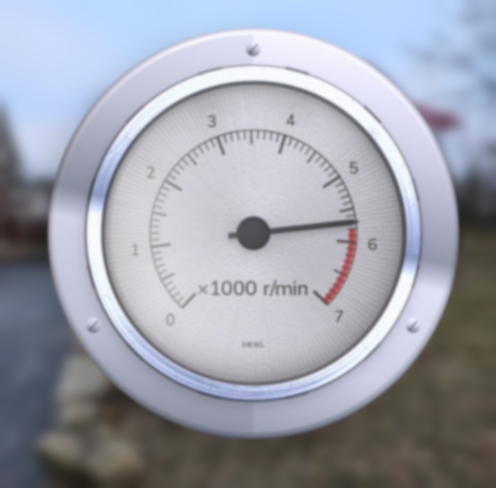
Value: 5700,rpm
